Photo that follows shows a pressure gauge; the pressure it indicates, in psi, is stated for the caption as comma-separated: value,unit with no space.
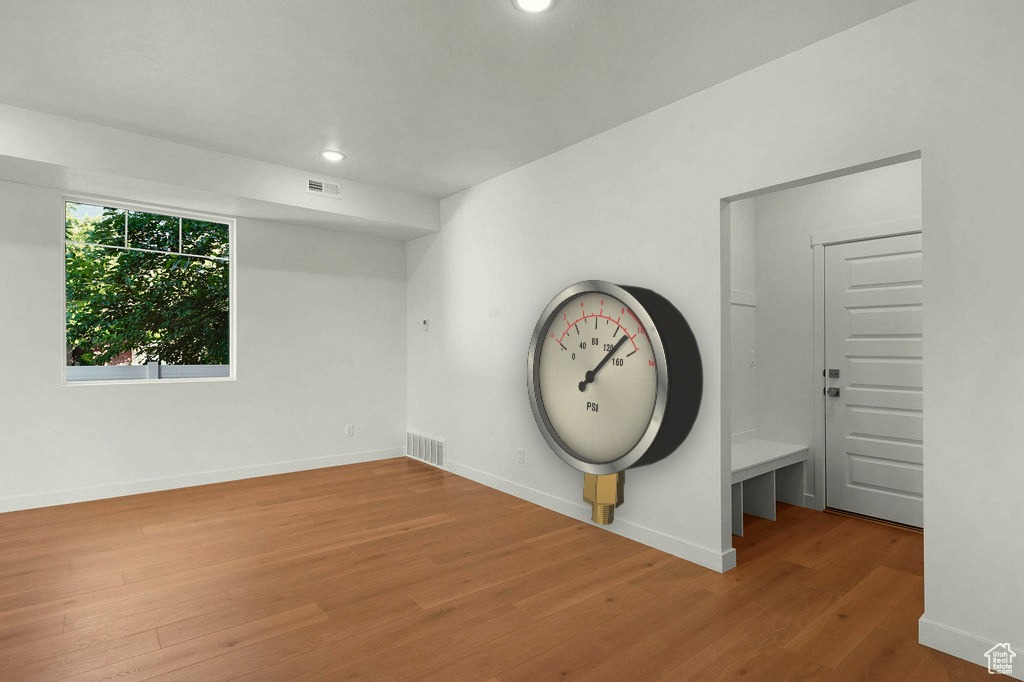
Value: 140,psi
